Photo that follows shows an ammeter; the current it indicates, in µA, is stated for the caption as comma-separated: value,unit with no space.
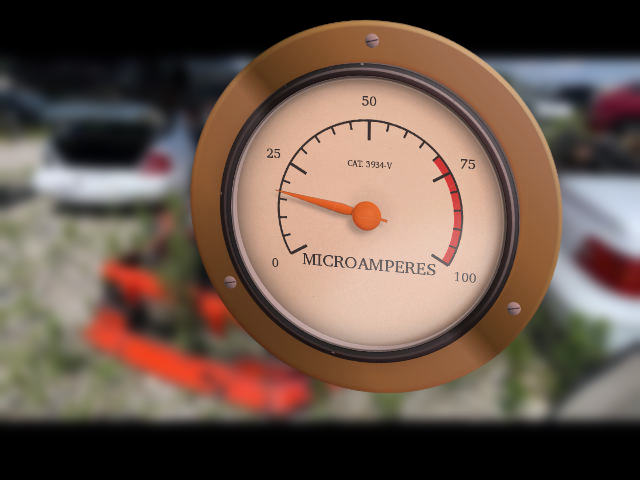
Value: 17.5,µA
